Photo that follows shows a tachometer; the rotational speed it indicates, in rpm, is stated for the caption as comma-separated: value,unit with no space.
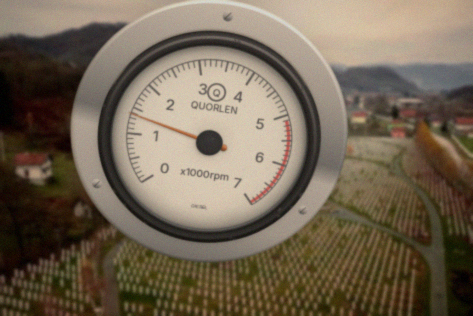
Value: 1400,rpm
